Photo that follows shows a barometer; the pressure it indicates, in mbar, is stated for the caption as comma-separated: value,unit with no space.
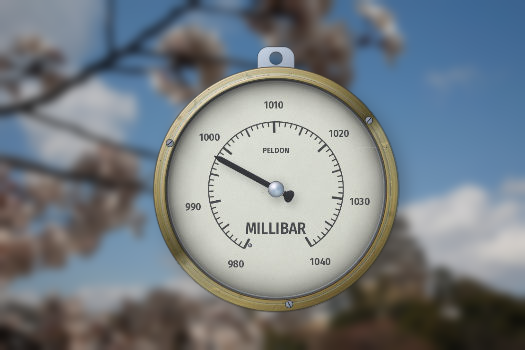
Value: 998,mbar
